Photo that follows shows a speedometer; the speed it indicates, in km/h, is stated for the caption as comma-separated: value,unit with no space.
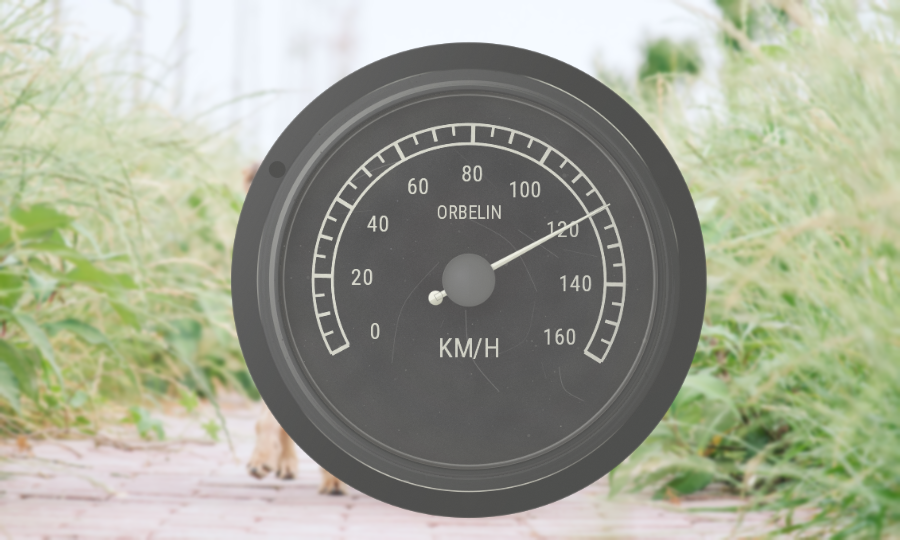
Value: 120,km/h
